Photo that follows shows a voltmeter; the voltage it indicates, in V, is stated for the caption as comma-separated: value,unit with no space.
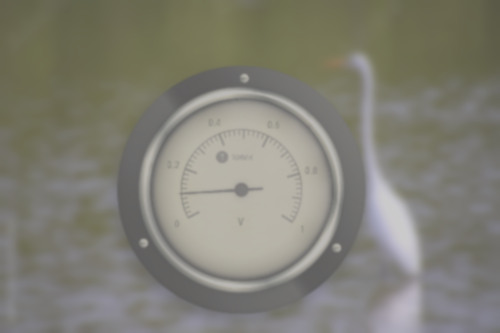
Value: 0.1,V
